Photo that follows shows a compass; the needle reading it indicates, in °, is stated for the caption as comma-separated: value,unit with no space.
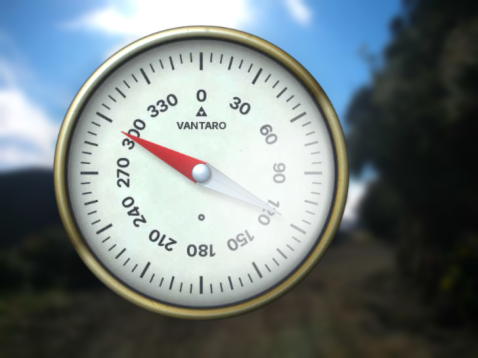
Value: 297.5,°
